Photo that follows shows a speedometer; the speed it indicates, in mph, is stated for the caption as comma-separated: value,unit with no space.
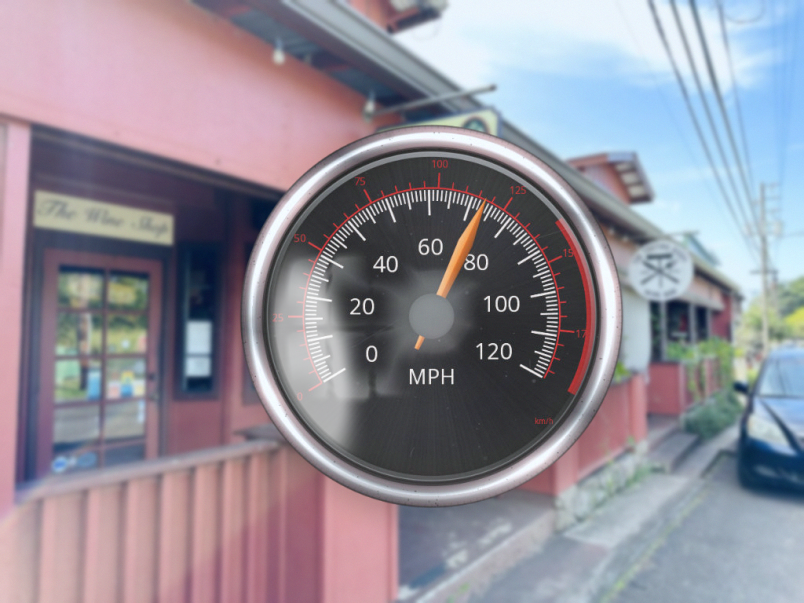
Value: 73,mph
